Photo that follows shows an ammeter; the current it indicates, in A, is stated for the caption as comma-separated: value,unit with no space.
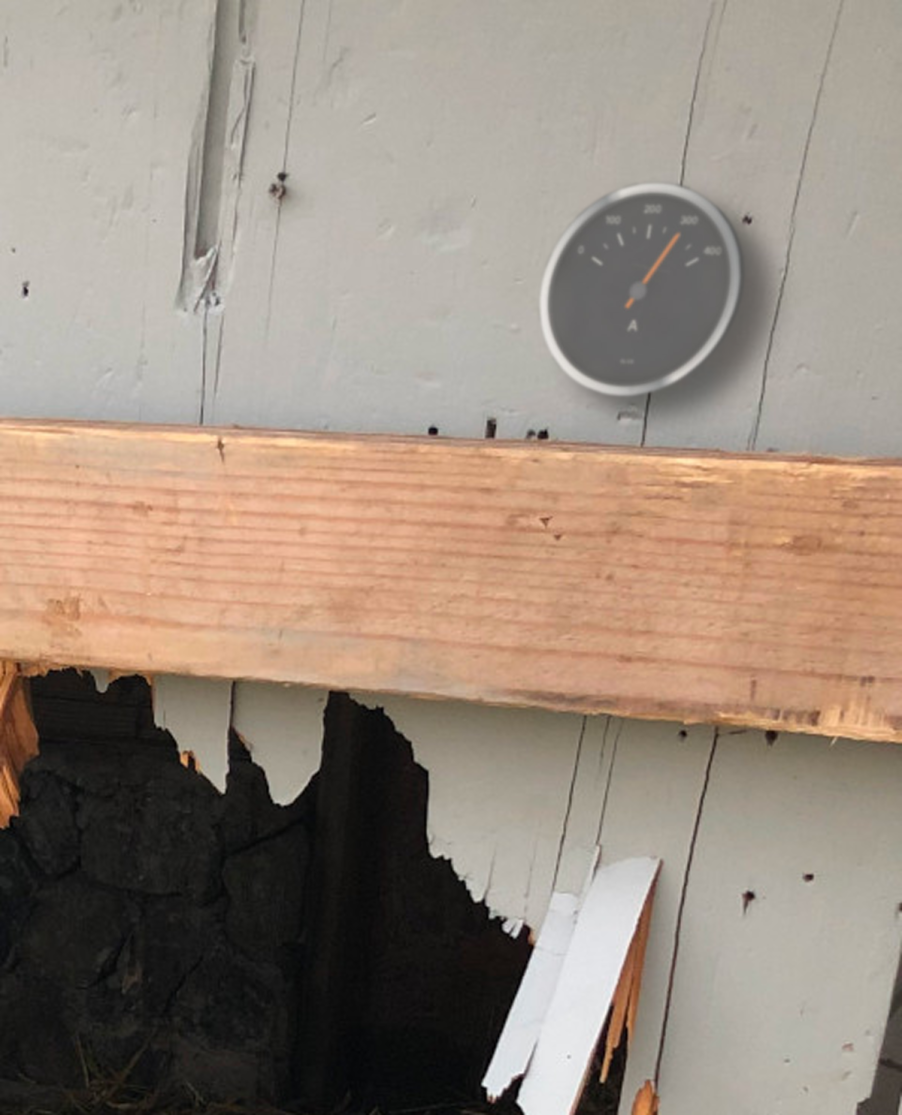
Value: 300,A
